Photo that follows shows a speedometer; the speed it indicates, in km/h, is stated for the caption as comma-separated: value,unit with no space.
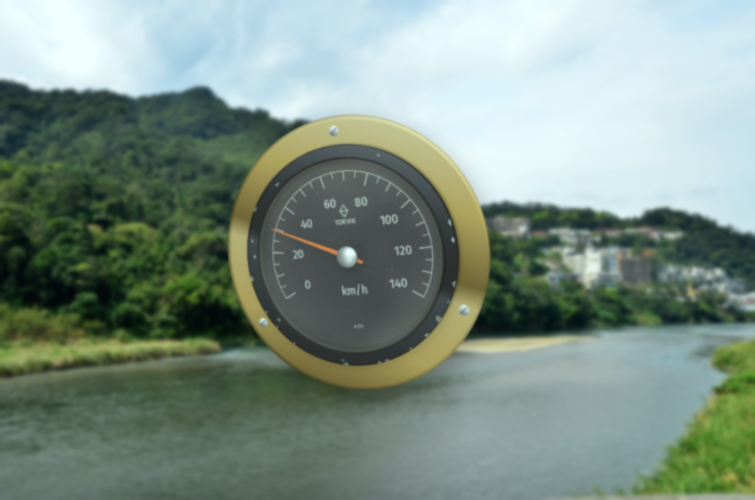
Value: 30,km/h
